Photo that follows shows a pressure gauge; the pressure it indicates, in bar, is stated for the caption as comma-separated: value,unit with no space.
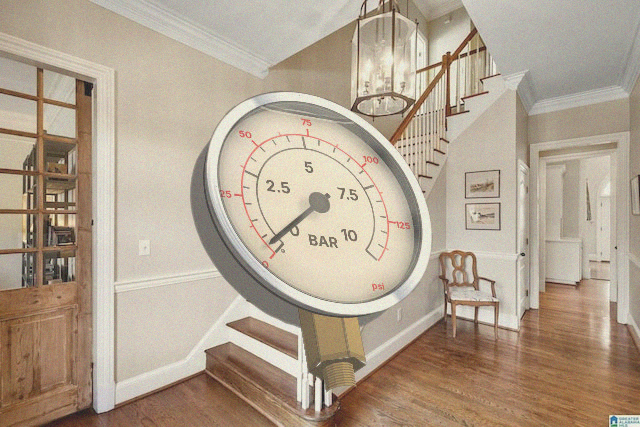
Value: 0.25,bar
